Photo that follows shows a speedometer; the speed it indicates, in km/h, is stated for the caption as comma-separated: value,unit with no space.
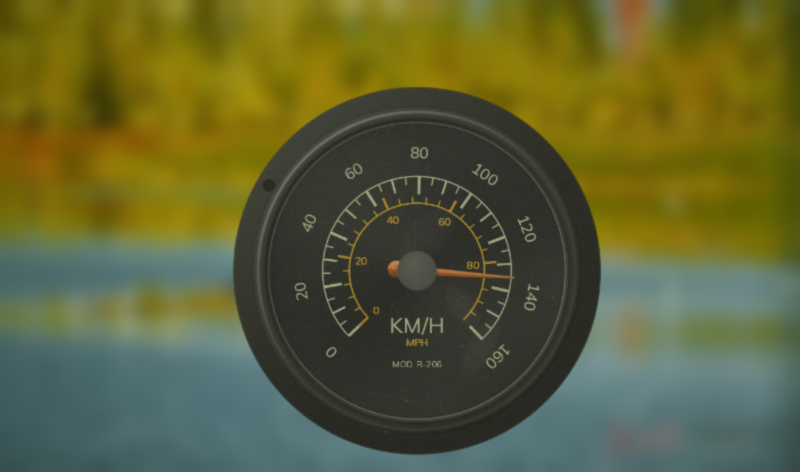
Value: 135,km/h
